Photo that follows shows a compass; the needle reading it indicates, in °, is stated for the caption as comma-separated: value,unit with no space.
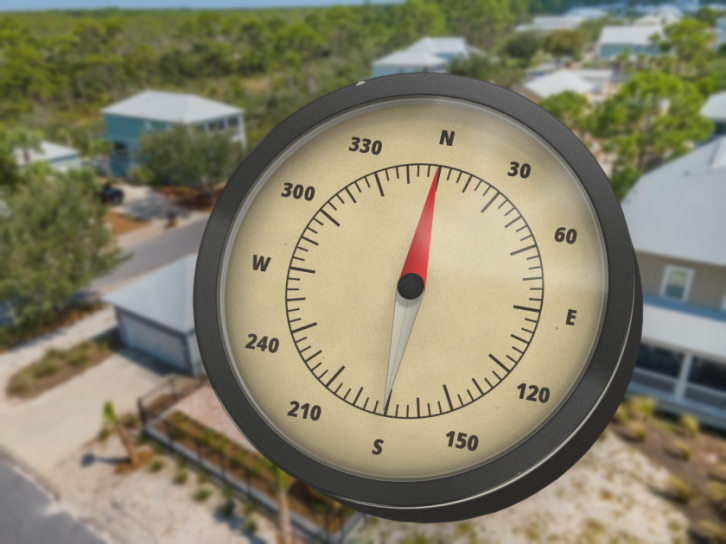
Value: 0,°
